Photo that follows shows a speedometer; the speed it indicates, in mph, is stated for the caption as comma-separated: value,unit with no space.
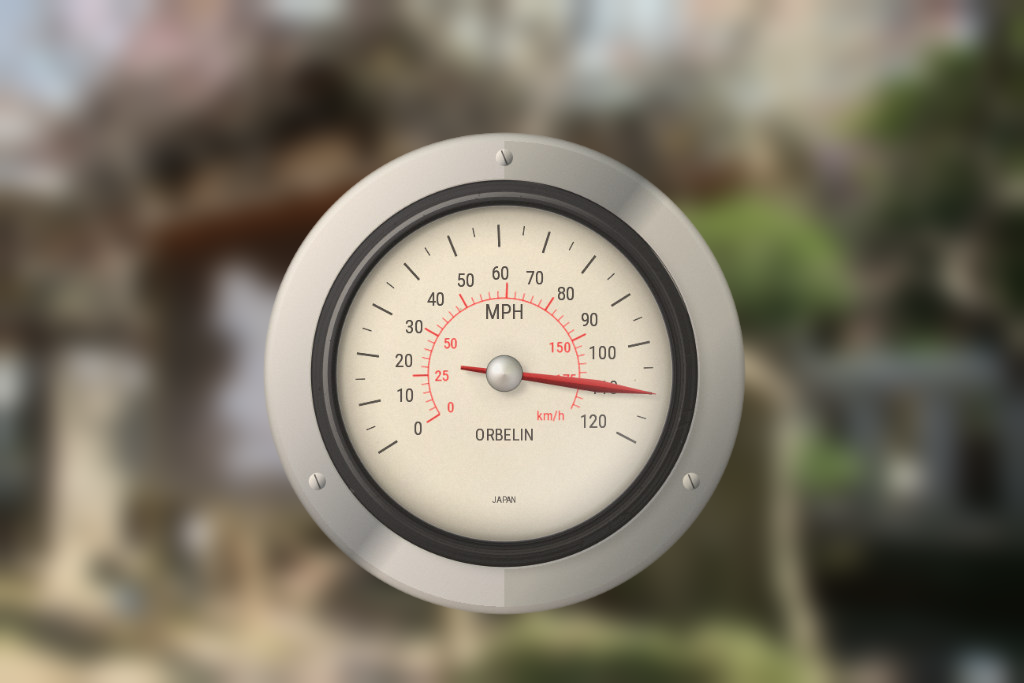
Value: 110,mph
